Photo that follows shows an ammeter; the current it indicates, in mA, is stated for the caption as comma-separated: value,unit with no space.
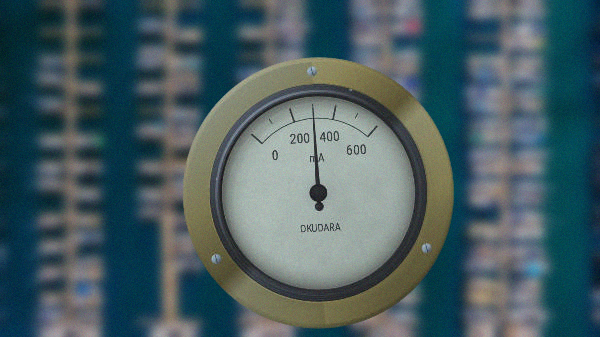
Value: 300,mA
